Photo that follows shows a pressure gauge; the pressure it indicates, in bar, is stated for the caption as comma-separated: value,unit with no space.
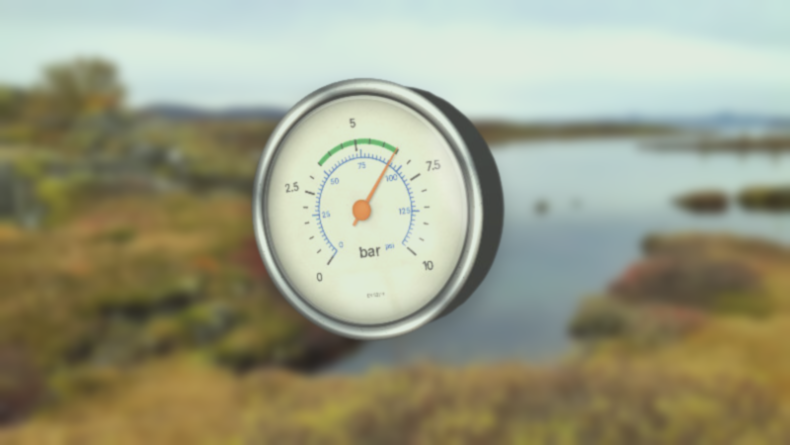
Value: 6.5,bar
